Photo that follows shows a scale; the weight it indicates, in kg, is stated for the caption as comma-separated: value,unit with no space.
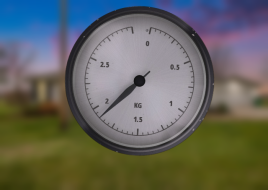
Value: 1.9,kg
